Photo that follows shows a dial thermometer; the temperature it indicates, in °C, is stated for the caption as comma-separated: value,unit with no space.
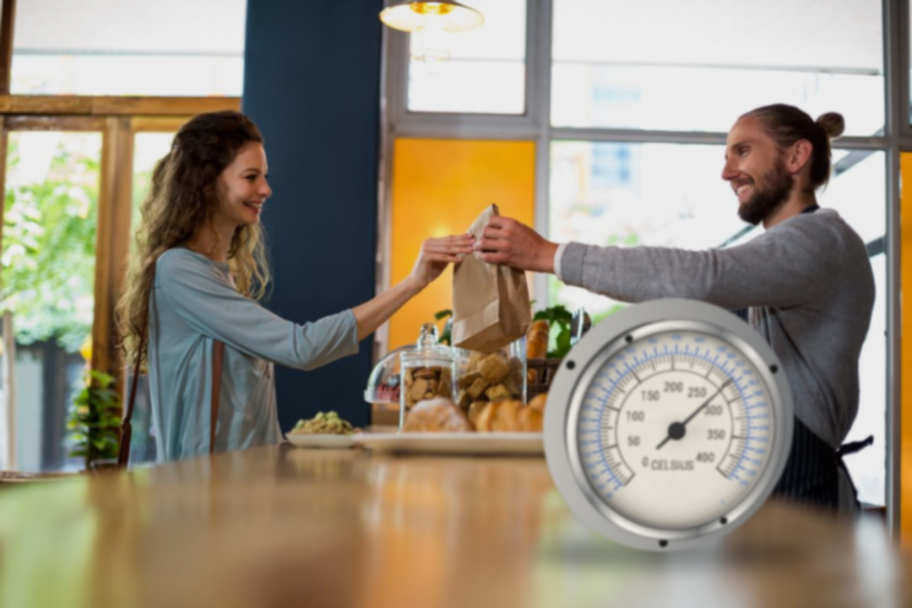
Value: 275,°C
